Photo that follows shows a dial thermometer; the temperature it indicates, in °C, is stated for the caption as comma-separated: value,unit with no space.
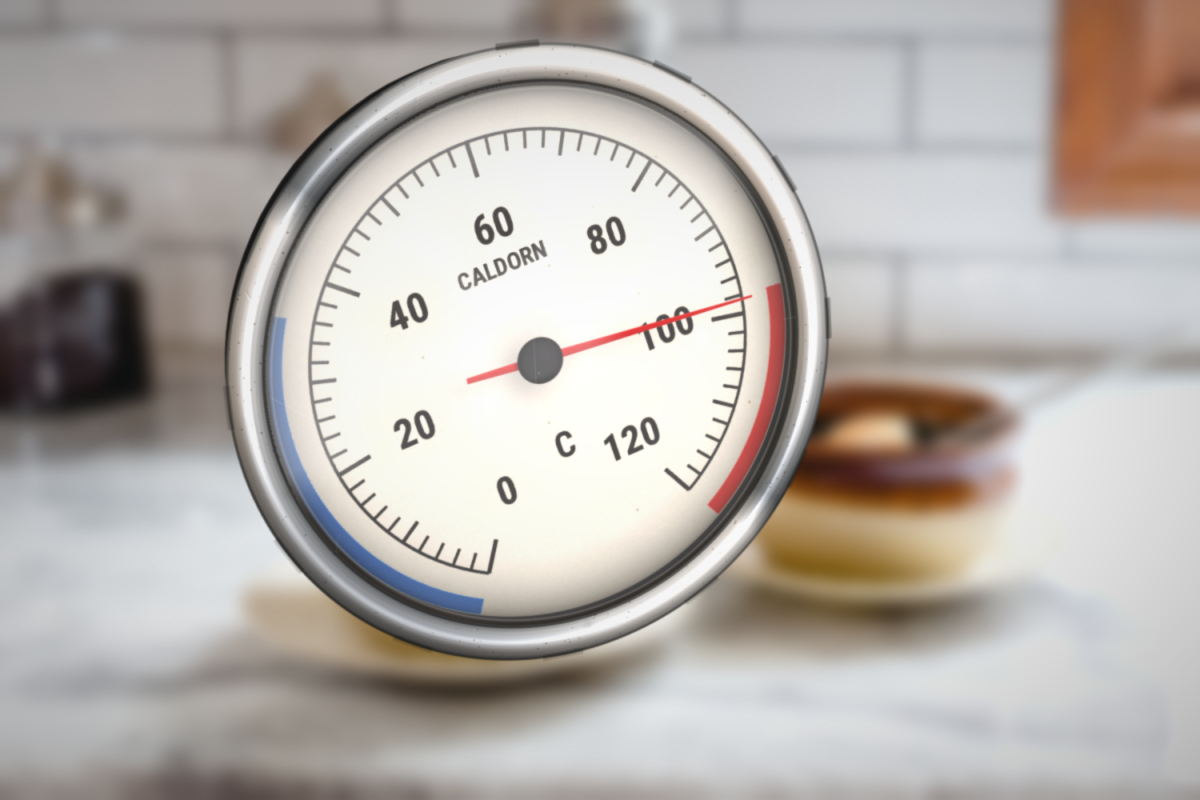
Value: 98,°C
